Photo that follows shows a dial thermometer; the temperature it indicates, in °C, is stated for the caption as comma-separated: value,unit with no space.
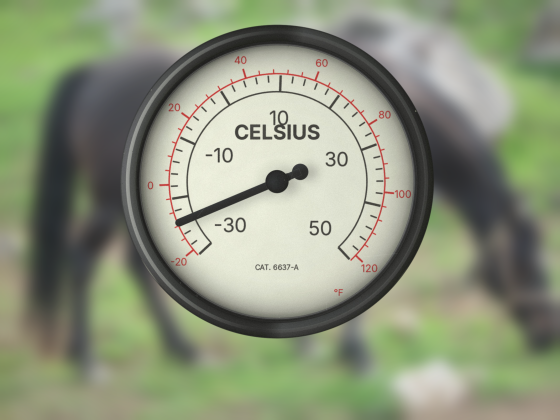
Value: -24,°C
